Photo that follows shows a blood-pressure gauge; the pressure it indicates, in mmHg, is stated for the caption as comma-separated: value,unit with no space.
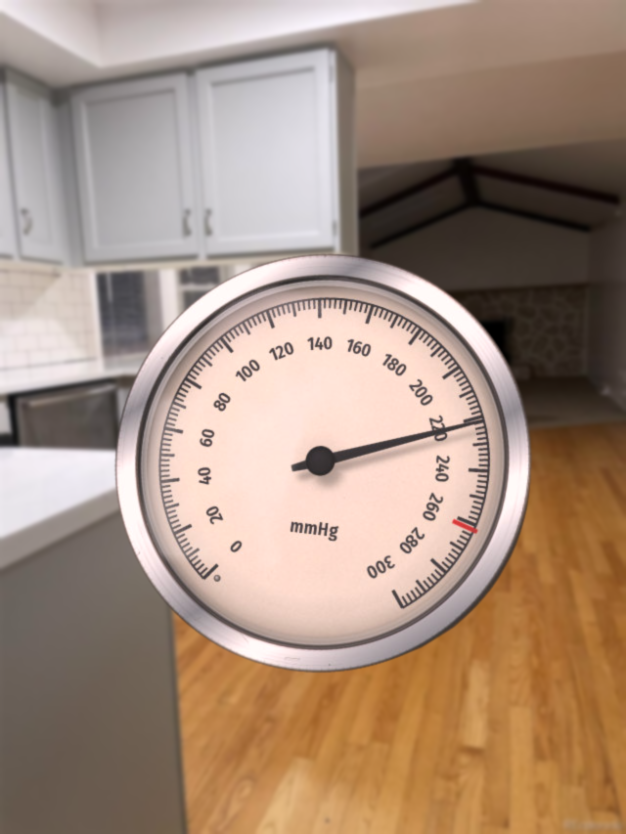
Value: 222,mmHg
